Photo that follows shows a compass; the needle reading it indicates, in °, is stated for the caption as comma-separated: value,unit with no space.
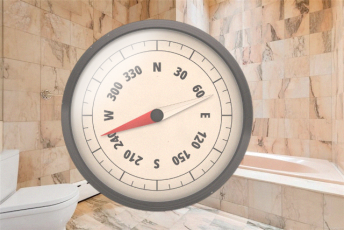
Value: 250,°
